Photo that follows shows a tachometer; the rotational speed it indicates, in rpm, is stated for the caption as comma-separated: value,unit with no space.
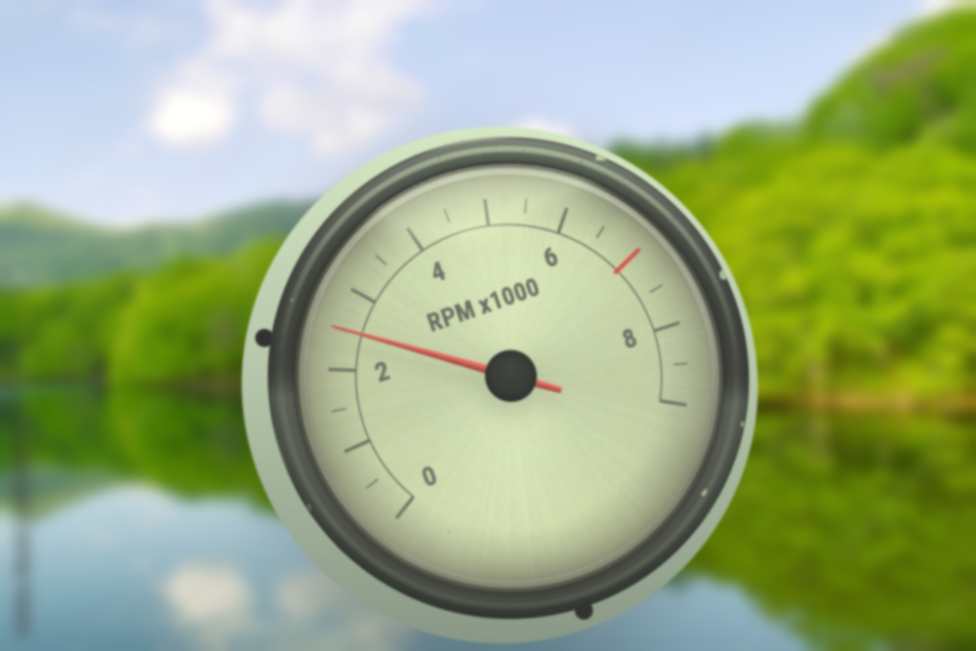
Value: 2500,rpm
